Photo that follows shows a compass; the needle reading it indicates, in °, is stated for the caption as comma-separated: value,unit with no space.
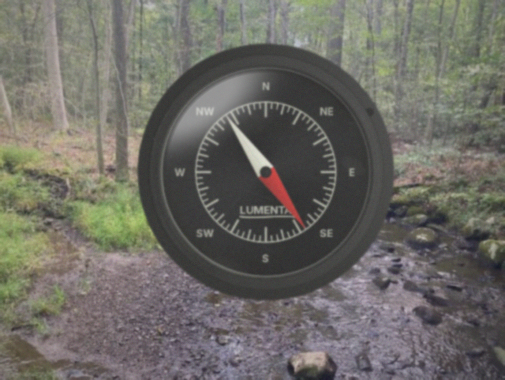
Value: 145,°
